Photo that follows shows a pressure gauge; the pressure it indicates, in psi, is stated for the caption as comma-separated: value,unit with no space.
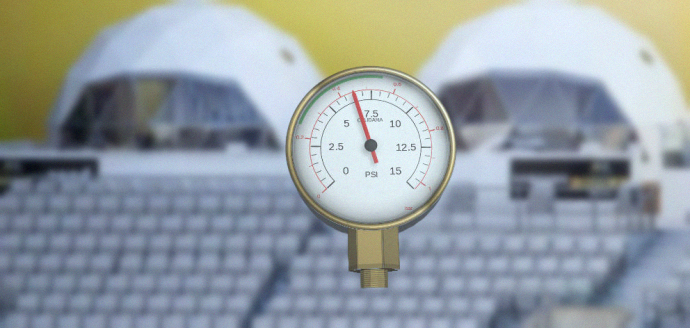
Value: 6.5,psi
